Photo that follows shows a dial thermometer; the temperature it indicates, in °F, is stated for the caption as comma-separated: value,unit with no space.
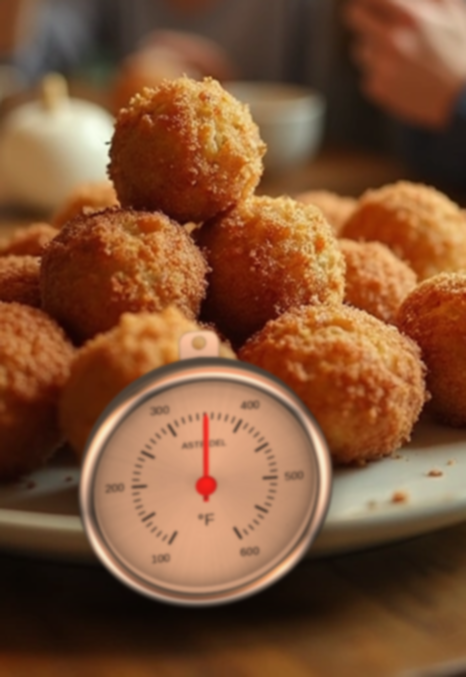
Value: 350,°F
